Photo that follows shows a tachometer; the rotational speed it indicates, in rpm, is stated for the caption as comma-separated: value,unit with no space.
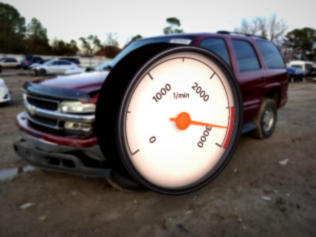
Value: 2750,rpm
